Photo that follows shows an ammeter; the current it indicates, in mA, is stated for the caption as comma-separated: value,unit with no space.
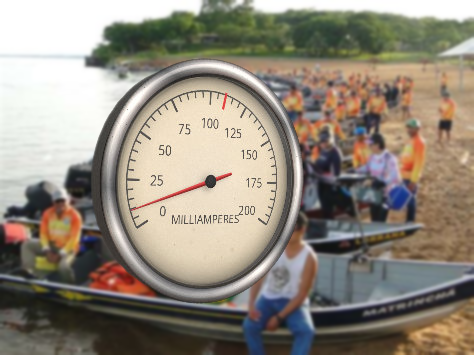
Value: 10,mA
